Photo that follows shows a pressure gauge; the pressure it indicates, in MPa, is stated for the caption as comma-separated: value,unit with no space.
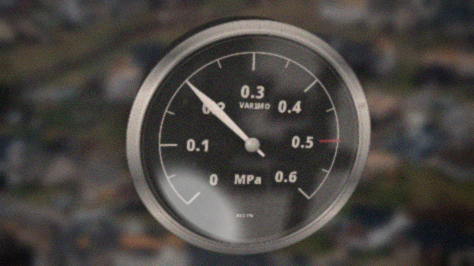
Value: 0.2,MPa
